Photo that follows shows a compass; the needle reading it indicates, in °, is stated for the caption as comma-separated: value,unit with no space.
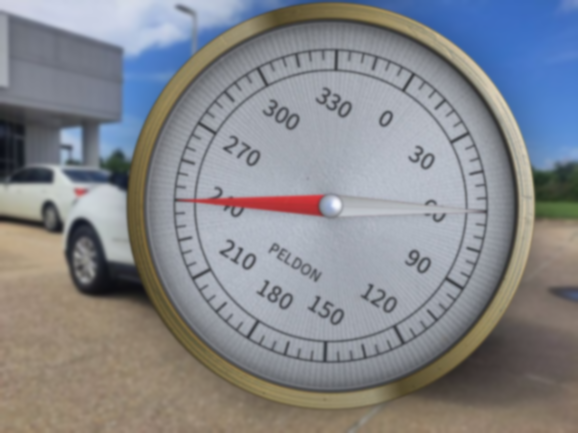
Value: 240,°
